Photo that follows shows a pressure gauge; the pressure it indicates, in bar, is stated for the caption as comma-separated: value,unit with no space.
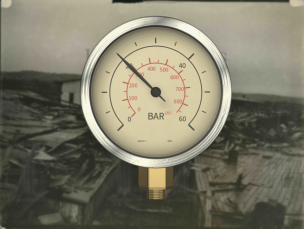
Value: 20,bar
